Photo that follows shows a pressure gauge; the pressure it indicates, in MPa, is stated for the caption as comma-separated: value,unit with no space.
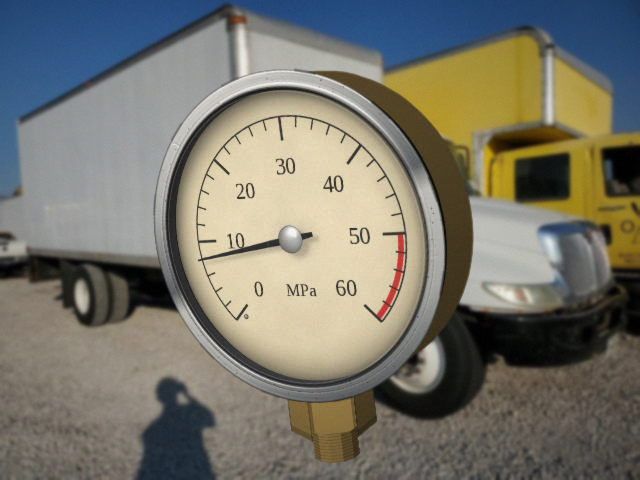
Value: 8,MPa
